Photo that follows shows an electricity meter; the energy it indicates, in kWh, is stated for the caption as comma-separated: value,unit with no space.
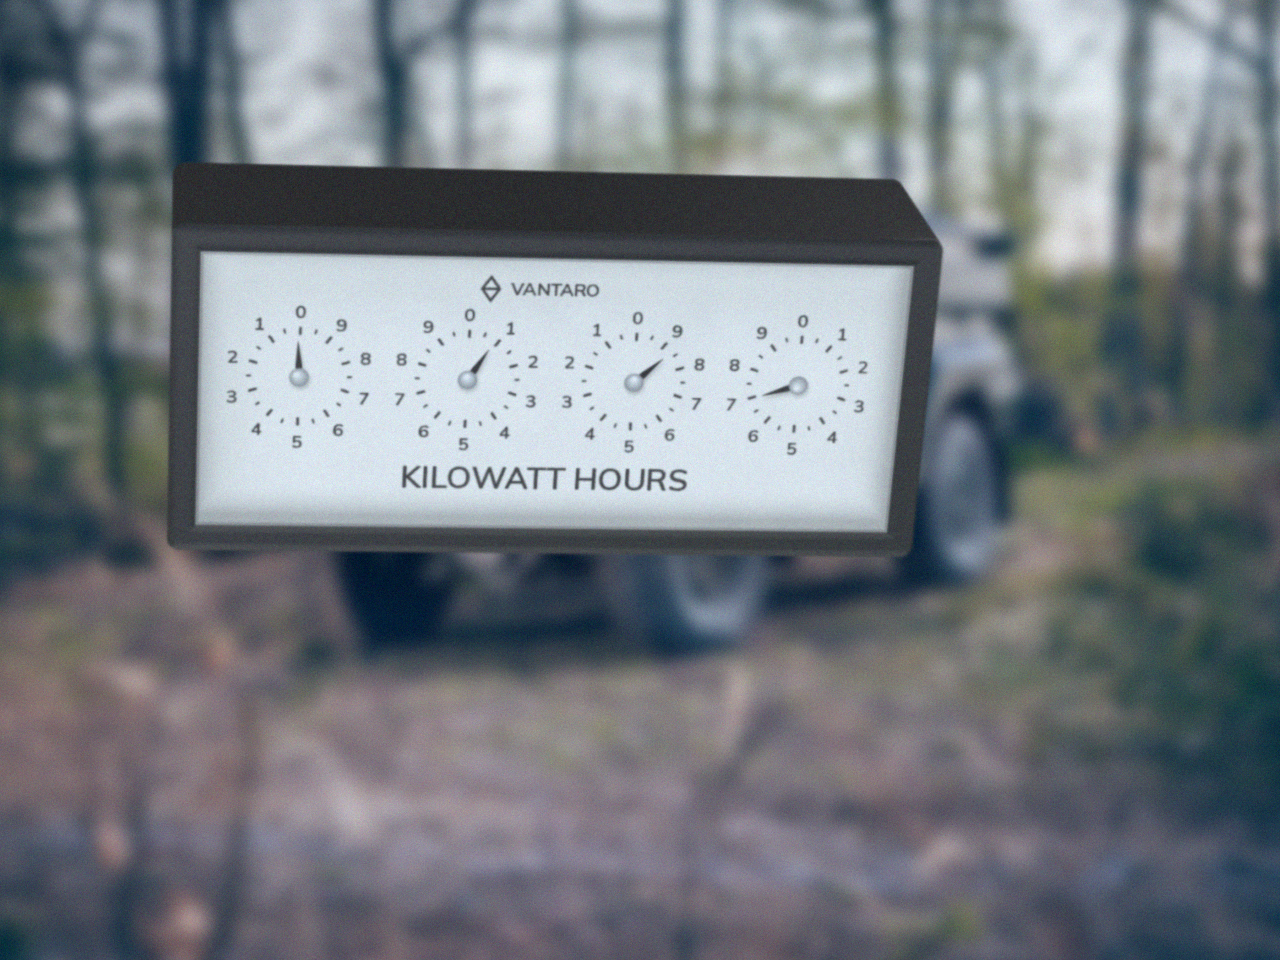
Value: 87,kWh
